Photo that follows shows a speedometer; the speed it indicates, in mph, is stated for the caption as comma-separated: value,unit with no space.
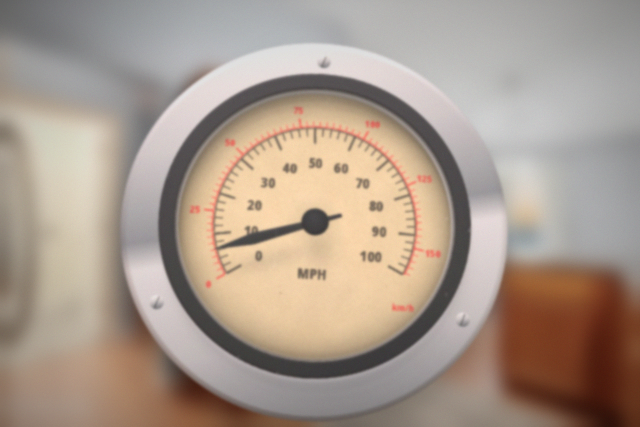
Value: 6,mph
